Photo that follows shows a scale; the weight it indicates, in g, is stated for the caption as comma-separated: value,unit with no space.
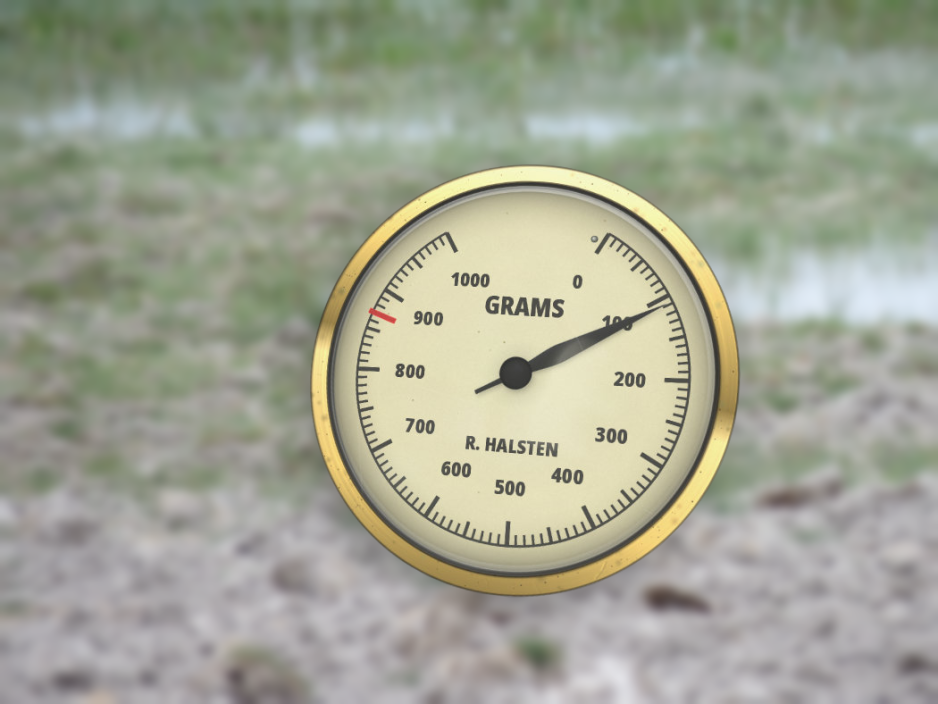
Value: 110,g
